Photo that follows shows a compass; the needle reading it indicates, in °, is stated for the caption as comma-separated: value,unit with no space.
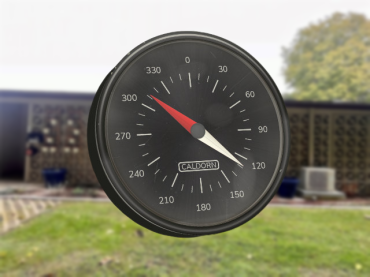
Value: 310,°
